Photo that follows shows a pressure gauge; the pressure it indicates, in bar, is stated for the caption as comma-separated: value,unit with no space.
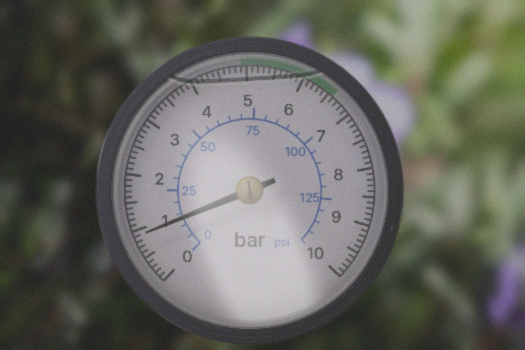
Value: 0.9,bar
